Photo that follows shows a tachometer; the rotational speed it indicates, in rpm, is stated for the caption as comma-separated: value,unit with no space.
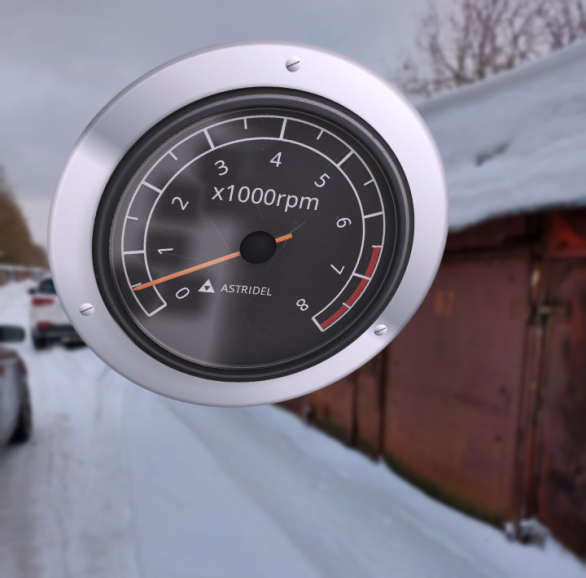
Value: 500,rpm
